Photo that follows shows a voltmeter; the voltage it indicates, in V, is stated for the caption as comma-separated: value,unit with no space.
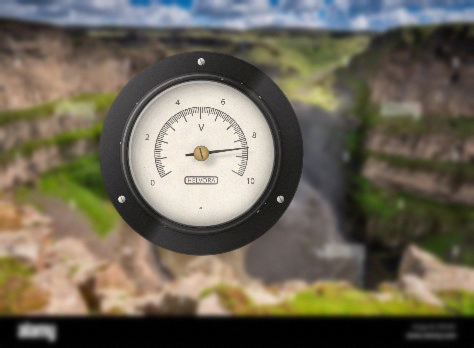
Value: 8.5,V
